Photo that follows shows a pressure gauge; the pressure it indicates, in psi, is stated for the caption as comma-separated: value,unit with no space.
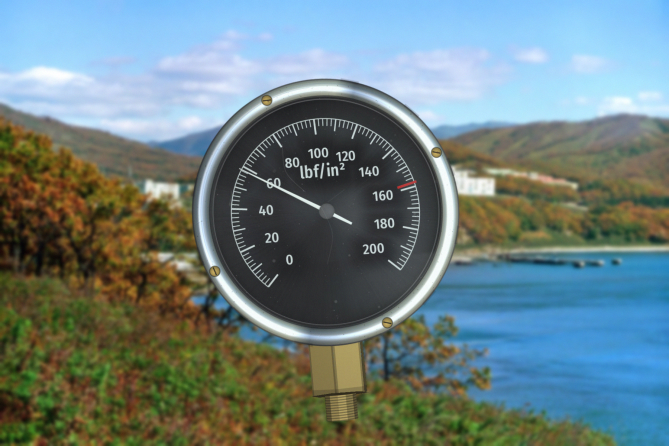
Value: 58,psi
